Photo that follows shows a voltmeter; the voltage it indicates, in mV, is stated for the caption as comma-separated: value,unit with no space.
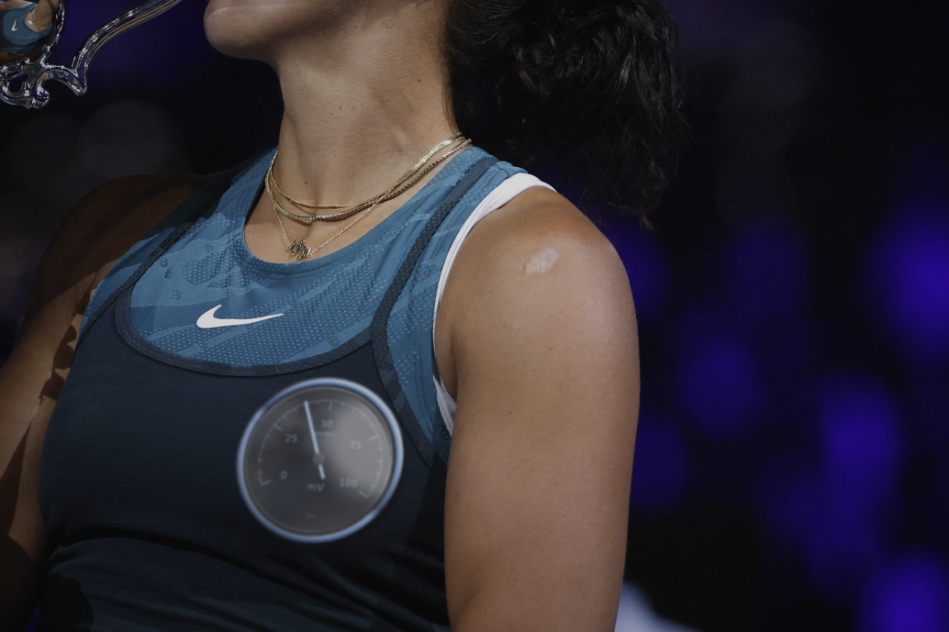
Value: 40,mV
